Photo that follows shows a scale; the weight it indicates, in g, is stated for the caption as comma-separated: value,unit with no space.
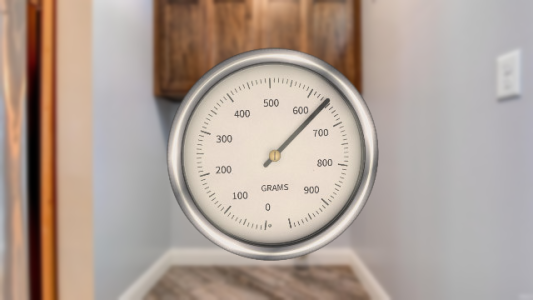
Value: 640,g
